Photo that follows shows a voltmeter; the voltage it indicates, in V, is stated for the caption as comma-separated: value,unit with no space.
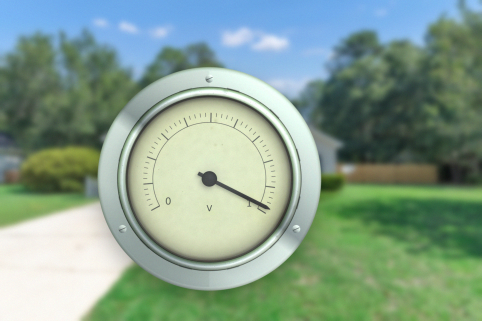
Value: 0.98,V
